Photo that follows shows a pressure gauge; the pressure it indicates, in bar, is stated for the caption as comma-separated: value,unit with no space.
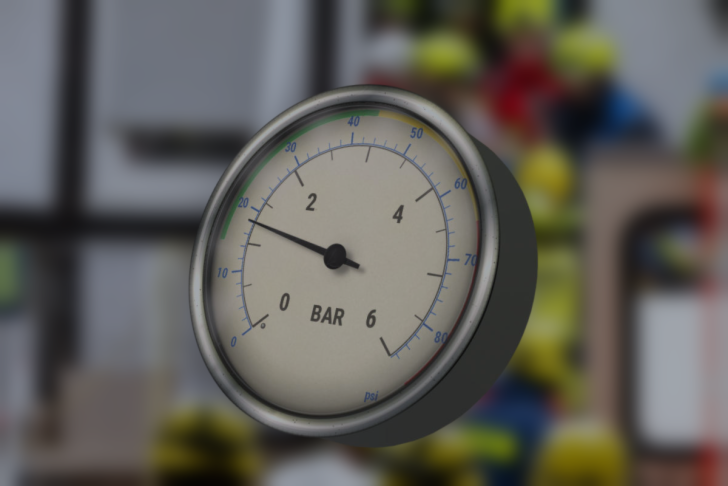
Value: 1.25,bar
